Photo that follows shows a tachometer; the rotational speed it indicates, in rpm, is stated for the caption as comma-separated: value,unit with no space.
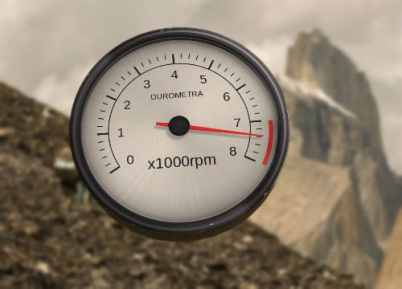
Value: 7400,rpm
